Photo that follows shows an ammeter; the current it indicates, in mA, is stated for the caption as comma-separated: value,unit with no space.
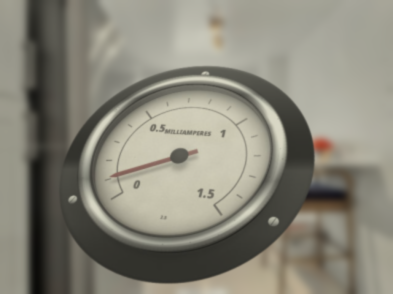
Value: 0.1,mA
